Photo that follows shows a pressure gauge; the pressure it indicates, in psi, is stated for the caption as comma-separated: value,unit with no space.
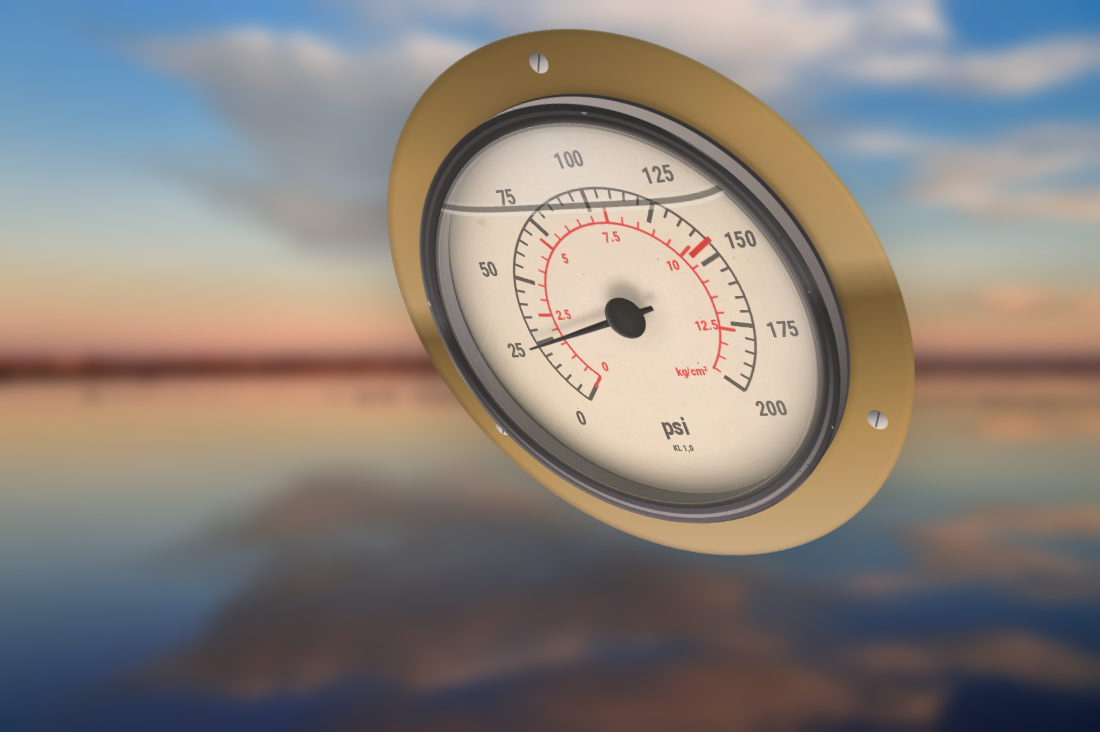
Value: 25,psi
